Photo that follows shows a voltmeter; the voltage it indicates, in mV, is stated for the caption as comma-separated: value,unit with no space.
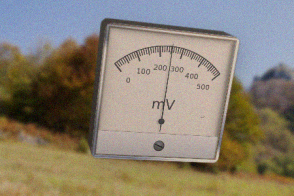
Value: 250,mV
